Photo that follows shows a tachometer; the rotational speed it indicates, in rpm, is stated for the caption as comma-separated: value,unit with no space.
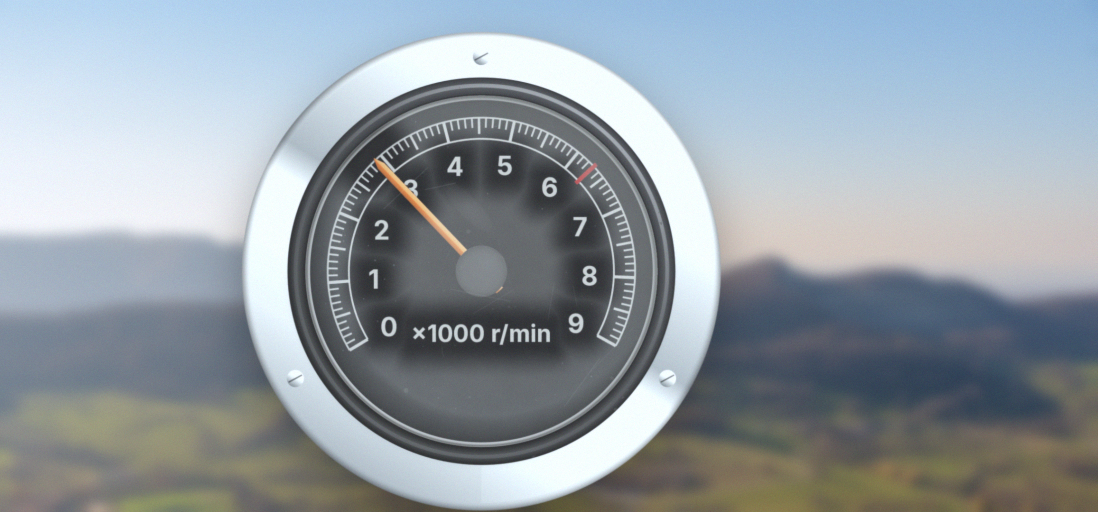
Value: 2900,rpm
